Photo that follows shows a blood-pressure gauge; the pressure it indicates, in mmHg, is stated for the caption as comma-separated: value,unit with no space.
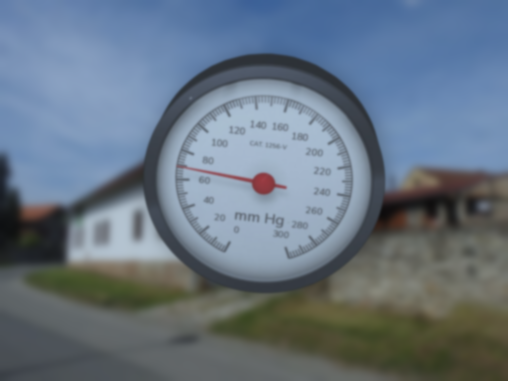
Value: 70,mmHg
